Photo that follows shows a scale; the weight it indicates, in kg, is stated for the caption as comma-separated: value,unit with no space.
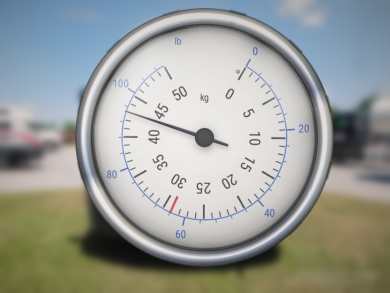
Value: 43,kg
